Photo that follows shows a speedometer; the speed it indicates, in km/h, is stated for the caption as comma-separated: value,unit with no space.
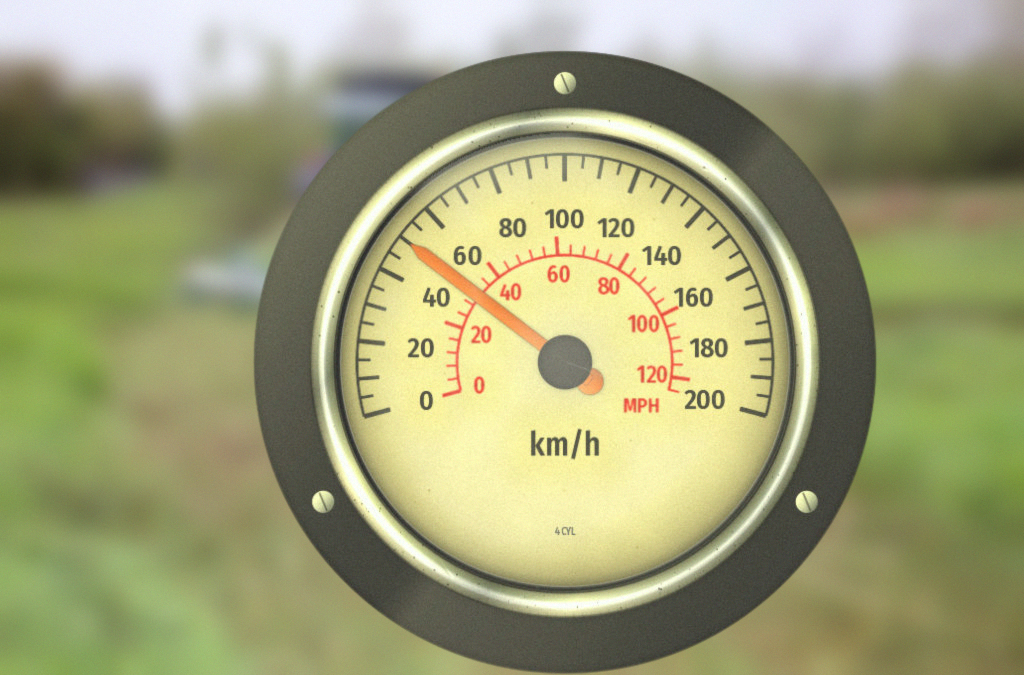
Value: 50,km/h
